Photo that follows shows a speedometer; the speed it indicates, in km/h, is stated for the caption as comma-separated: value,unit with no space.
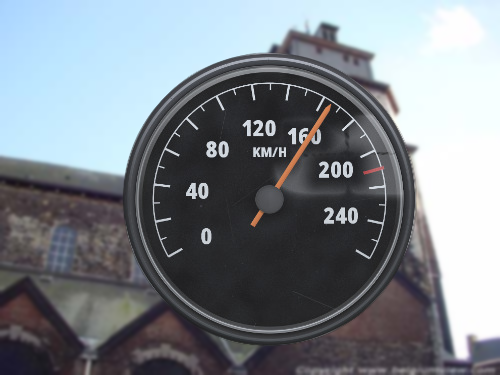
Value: 165,km/h
